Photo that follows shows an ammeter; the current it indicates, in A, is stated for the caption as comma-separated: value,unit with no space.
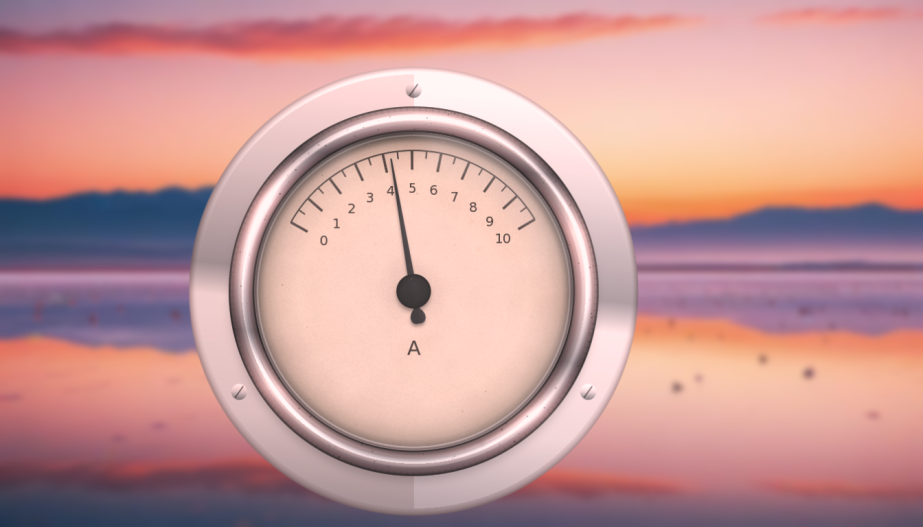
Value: 4.25,A
